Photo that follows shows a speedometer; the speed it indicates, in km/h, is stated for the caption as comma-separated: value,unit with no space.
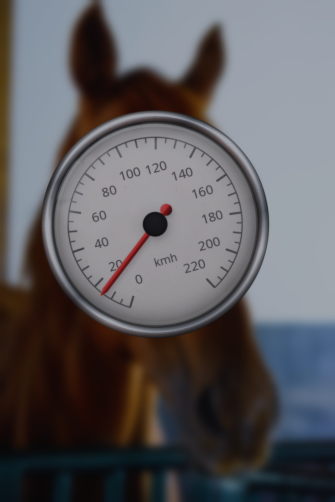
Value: 15,km/h
